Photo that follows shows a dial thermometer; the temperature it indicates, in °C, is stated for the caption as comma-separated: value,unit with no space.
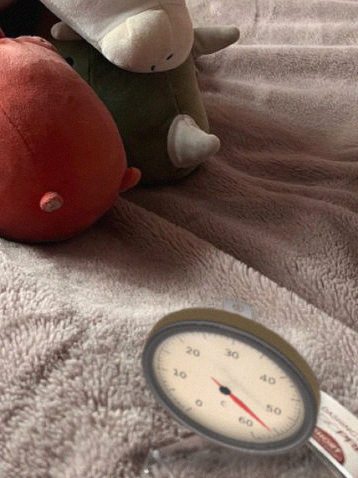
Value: 55,°C
